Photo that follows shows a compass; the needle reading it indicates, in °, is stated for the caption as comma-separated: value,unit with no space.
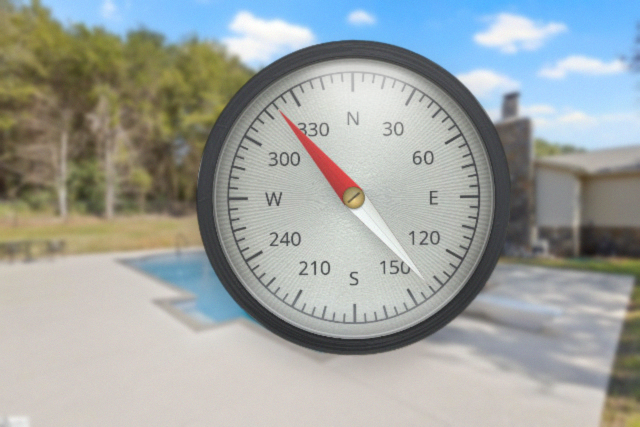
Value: 320,°
